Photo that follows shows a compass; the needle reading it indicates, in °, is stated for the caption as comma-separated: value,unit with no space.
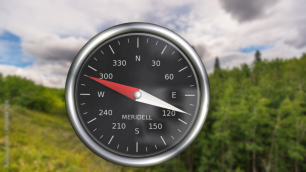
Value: 290,°
